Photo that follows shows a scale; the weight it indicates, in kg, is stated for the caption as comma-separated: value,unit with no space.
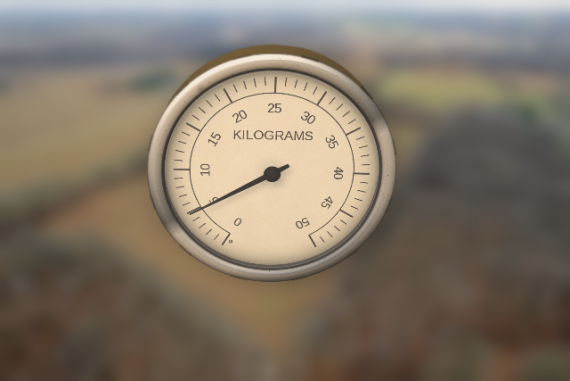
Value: 5,kg
